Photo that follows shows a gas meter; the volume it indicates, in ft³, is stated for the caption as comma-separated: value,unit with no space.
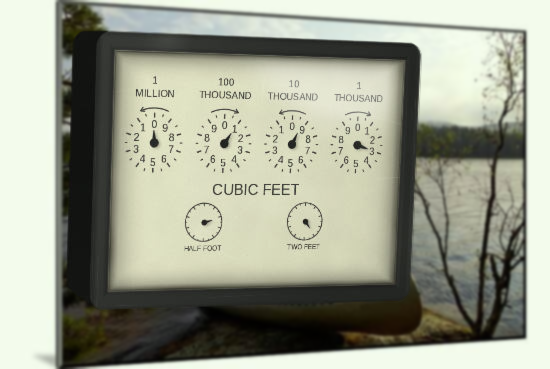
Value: 9300,ft³
